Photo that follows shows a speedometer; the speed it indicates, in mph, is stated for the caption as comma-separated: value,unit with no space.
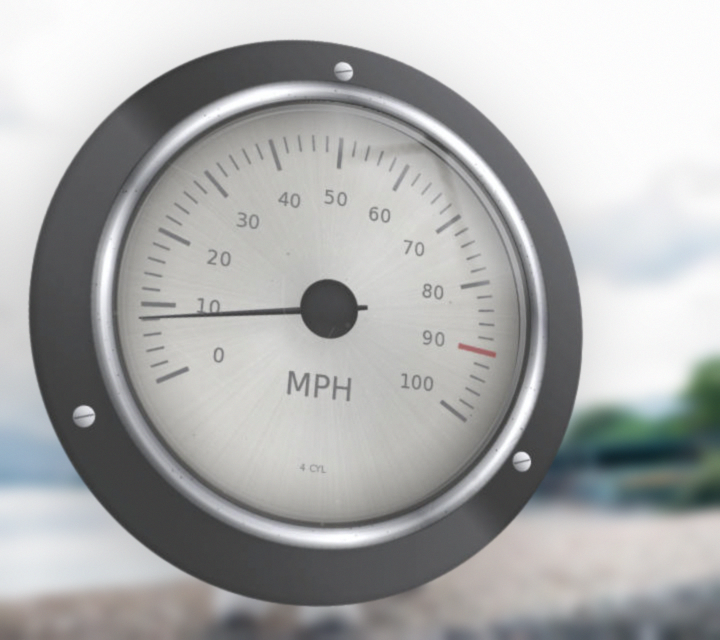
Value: 8,mph
